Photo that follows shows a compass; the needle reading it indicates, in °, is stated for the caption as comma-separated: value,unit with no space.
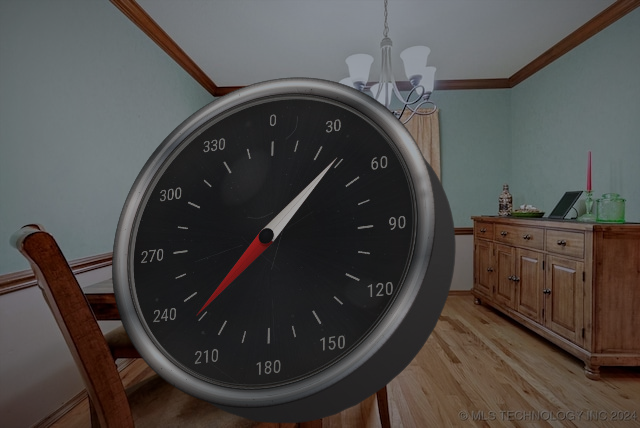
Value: 225,°
